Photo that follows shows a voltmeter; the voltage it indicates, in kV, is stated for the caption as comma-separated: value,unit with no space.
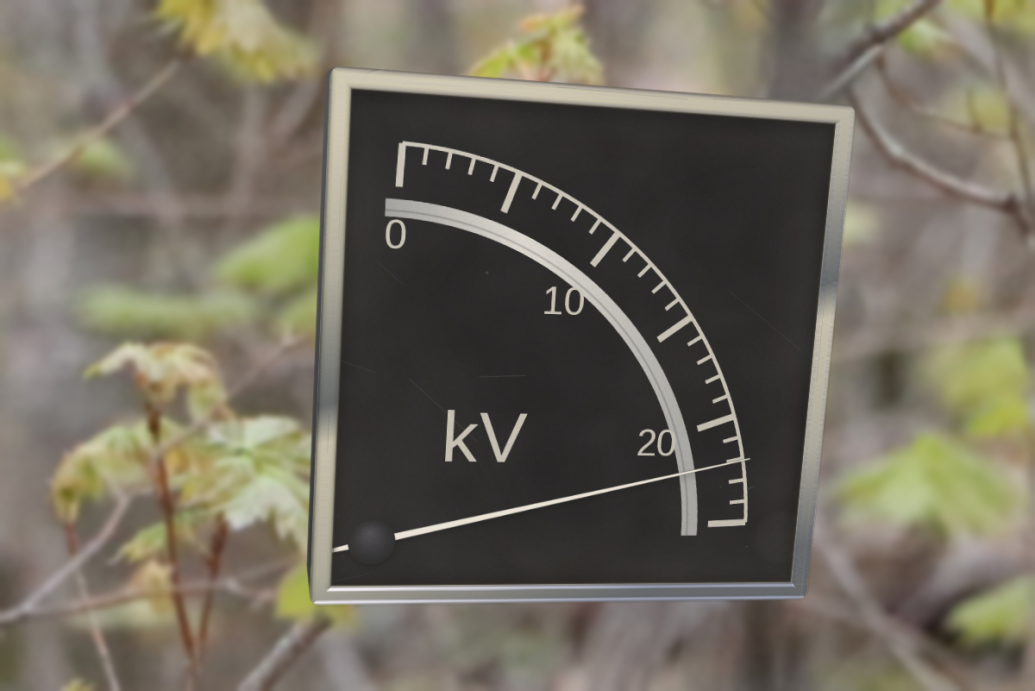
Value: 22,kV
